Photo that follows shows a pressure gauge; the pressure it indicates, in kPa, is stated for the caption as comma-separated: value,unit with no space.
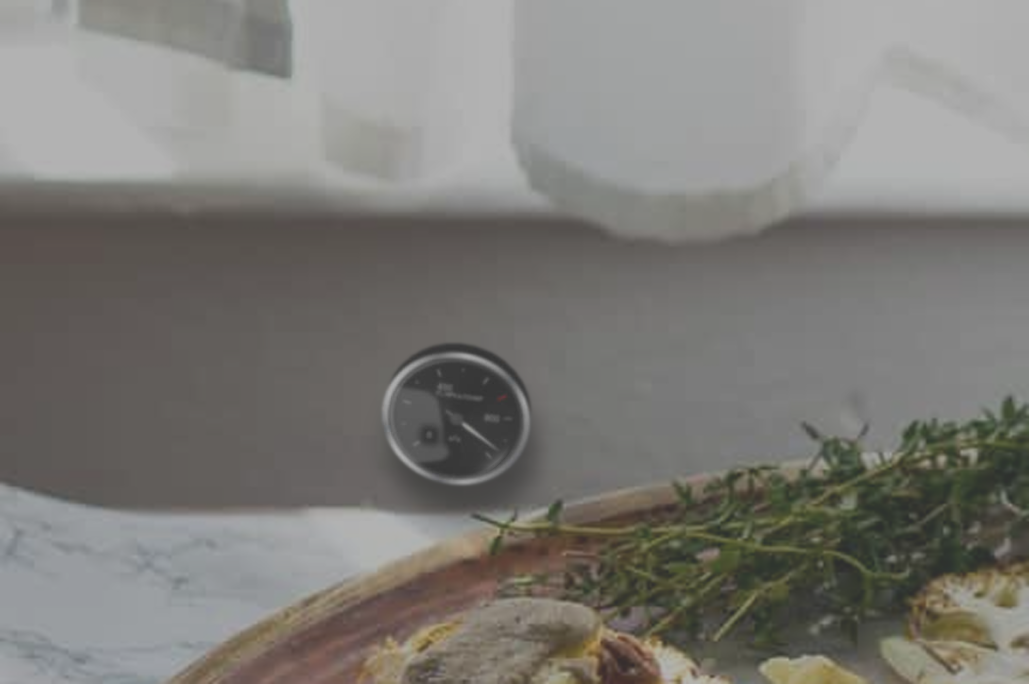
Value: 950,kPa
